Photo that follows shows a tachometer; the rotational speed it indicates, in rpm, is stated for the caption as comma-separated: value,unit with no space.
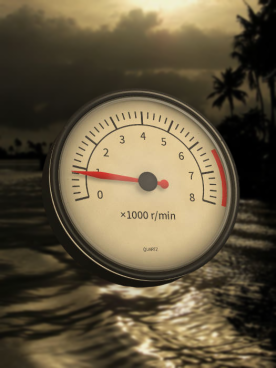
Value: 800,rpm
